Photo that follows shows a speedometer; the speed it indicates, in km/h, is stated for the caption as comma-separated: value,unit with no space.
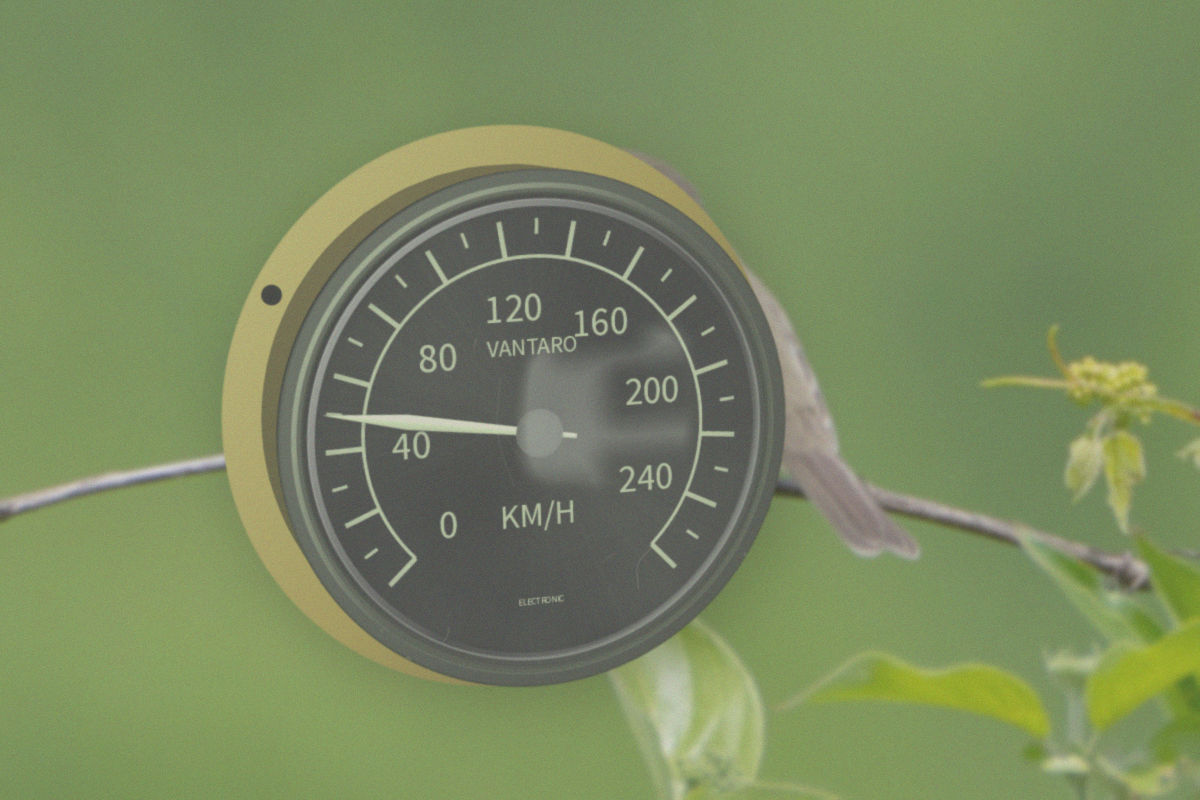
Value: 50,km/h
